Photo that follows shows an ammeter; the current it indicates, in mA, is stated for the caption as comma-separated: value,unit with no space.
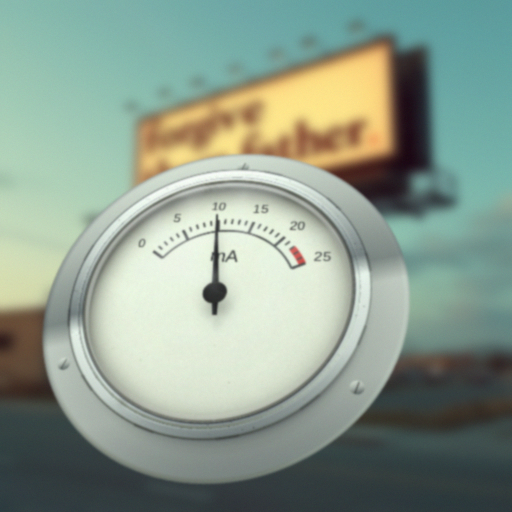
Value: 10,mA
